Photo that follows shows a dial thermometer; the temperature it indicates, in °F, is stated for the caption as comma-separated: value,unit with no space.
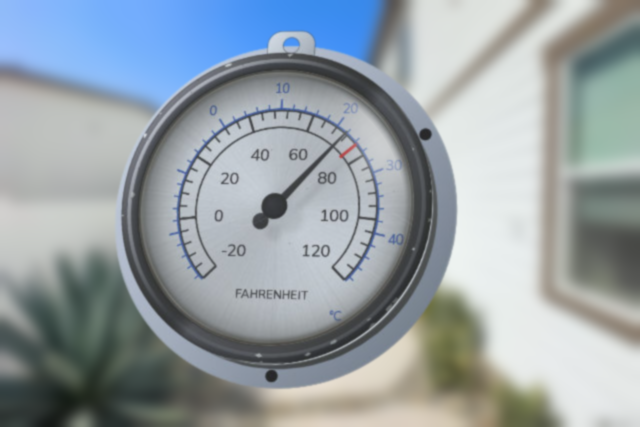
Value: 72,°F
